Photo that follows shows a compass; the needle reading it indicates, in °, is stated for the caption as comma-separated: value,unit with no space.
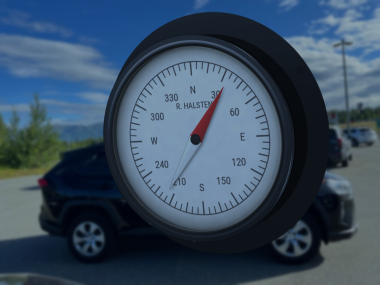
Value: 35,°
